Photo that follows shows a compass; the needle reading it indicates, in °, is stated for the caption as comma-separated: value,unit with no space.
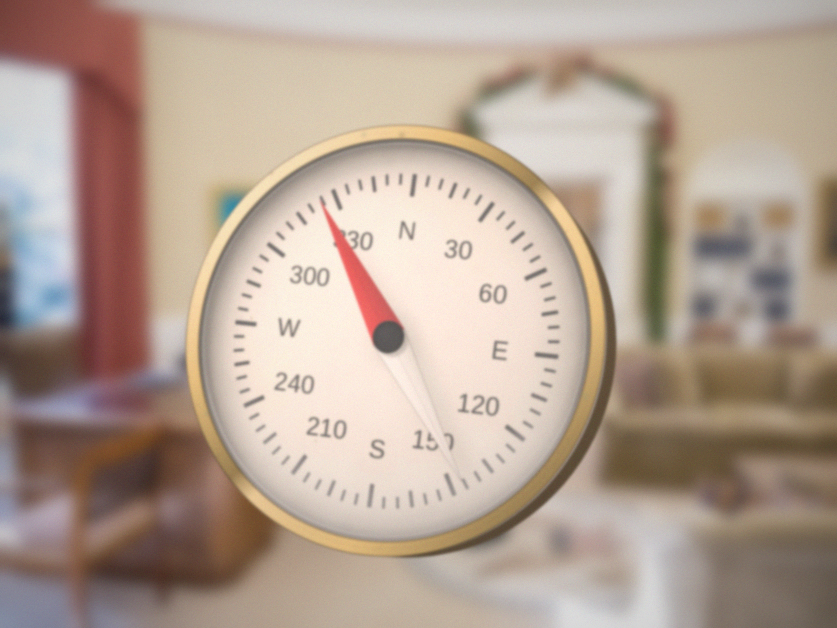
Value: 325,°
